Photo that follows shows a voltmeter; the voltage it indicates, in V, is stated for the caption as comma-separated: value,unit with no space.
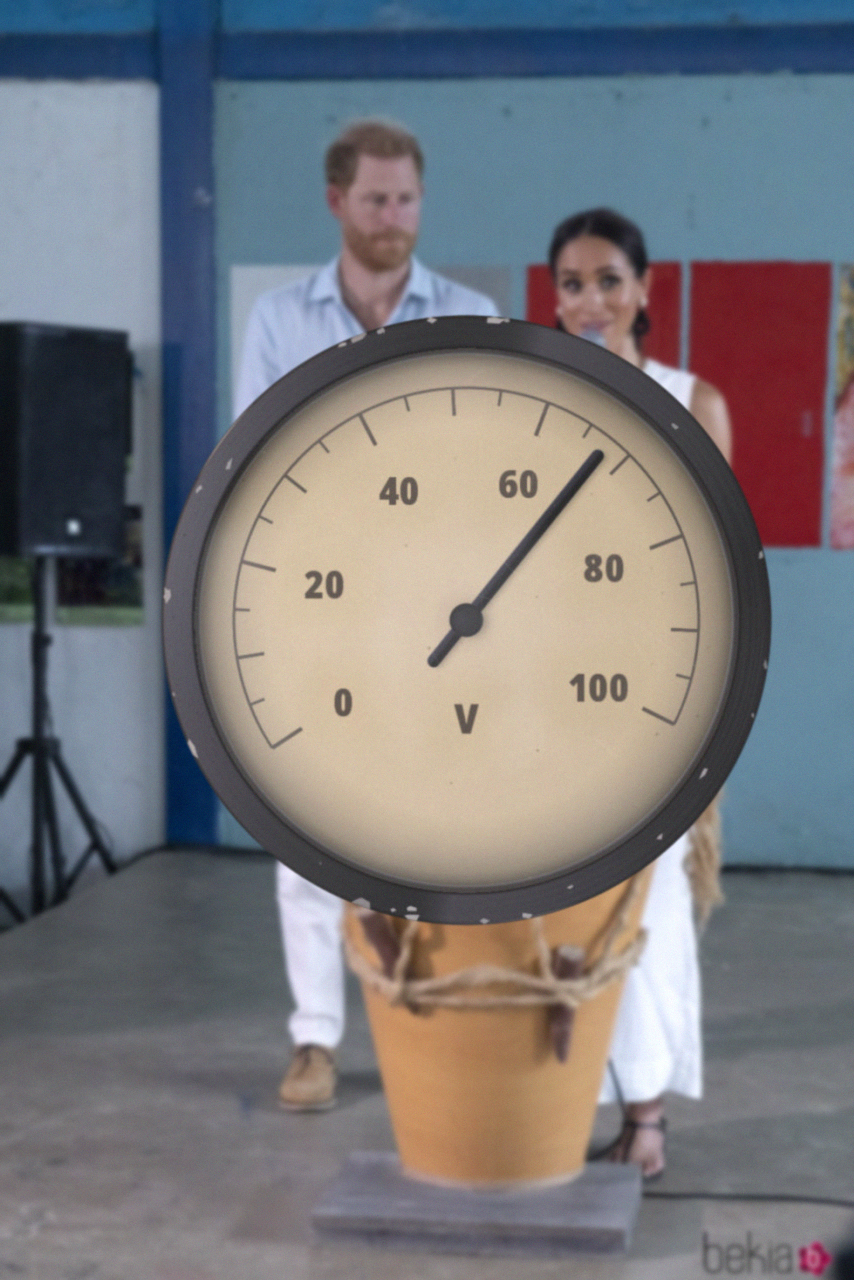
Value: 67.5,V
